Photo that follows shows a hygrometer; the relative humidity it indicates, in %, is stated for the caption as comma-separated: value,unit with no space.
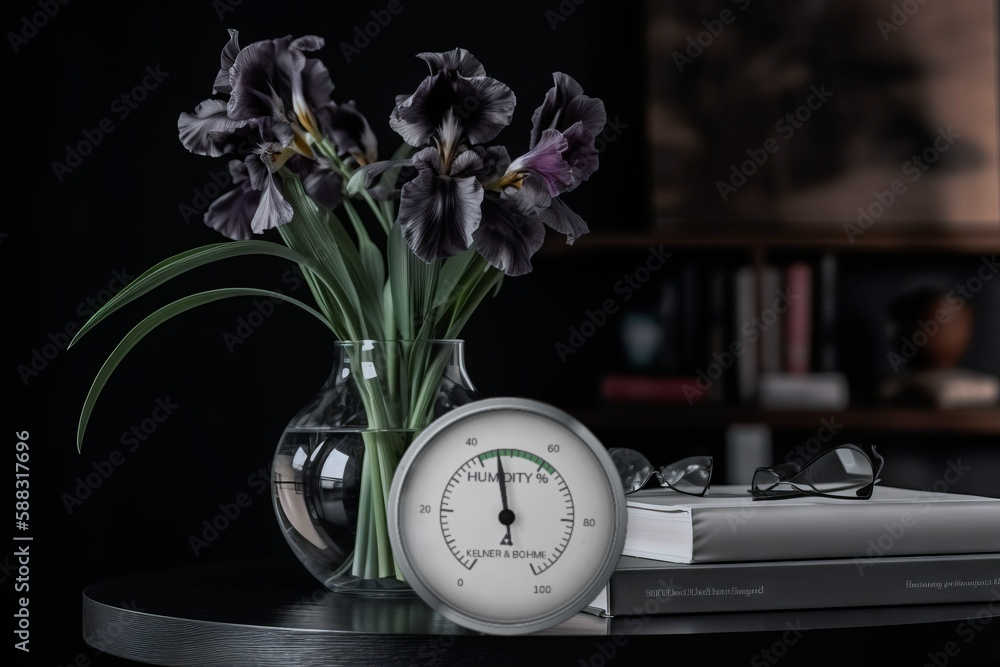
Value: 46,%
